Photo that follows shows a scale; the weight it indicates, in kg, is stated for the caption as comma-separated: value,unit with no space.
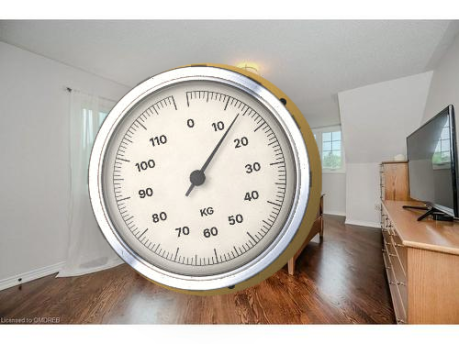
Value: 14,kg
